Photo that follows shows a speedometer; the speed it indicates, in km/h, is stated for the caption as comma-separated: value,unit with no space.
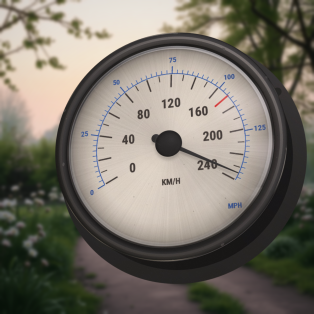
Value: 235,km/h
